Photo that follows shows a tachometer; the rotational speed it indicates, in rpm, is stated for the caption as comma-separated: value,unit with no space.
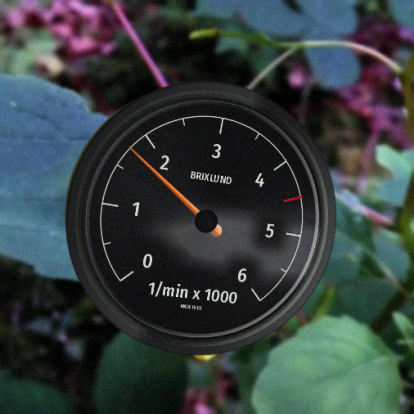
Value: 1750,rpm
